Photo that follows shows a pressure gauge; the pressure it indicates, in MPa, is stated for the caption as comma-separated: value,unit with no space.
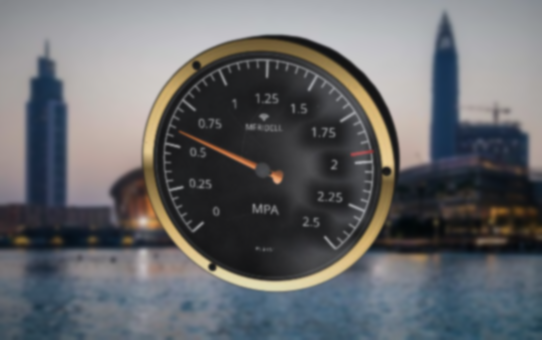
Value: 0.6,MPa
